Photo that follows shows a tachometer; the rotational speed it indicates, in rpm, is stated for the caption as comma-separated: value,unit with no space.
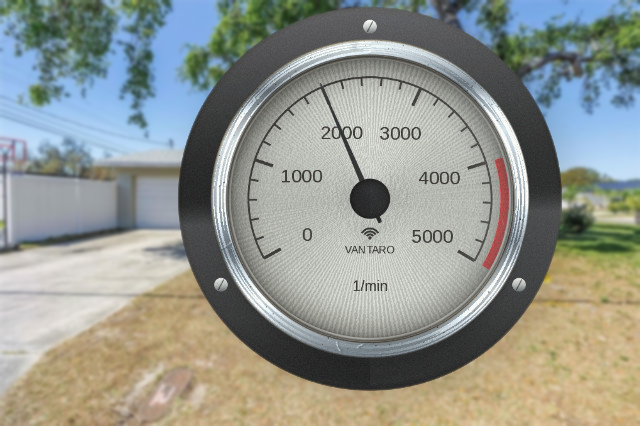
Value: 2000,rpm
